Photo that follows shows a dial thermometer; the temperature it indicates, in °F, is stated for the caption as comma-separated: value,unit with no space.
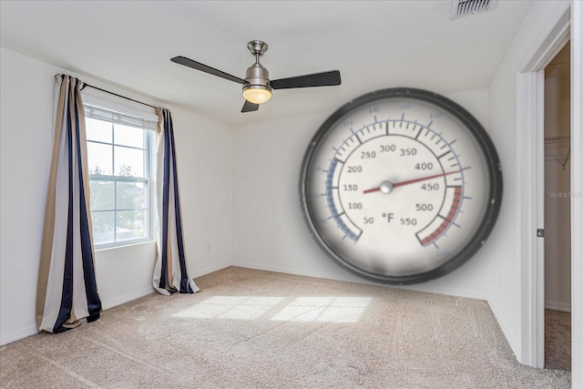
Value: 430,°F
